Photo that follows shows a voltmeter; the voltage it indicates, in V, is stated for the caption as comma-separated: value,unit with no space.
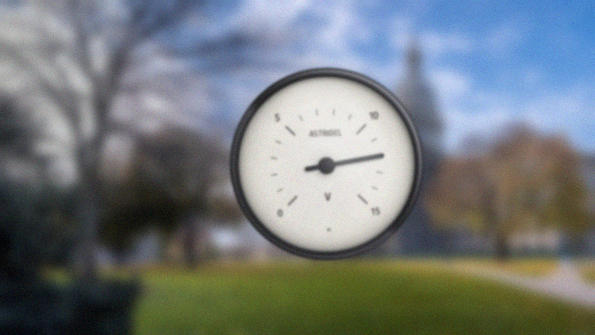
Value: 12,V
